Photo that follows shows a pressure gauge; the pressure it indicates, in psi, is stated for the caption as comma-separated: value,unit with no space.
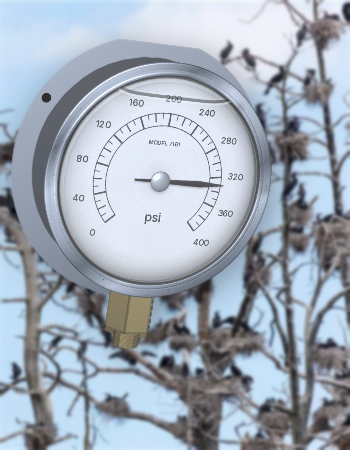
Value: 330,psi
